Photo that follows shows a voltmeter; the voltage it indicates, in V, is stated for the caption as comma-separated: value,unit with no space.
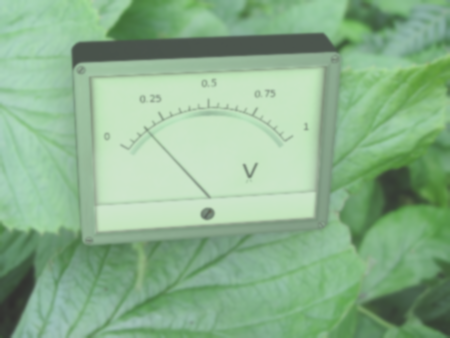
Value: 0.15,V
